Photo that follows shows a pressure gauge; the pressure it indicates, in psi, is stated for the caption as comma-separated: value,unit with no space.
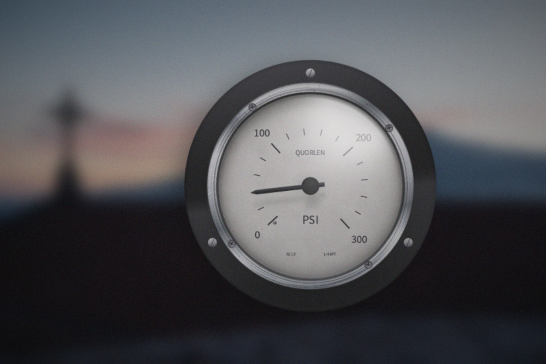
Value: 40,psi
